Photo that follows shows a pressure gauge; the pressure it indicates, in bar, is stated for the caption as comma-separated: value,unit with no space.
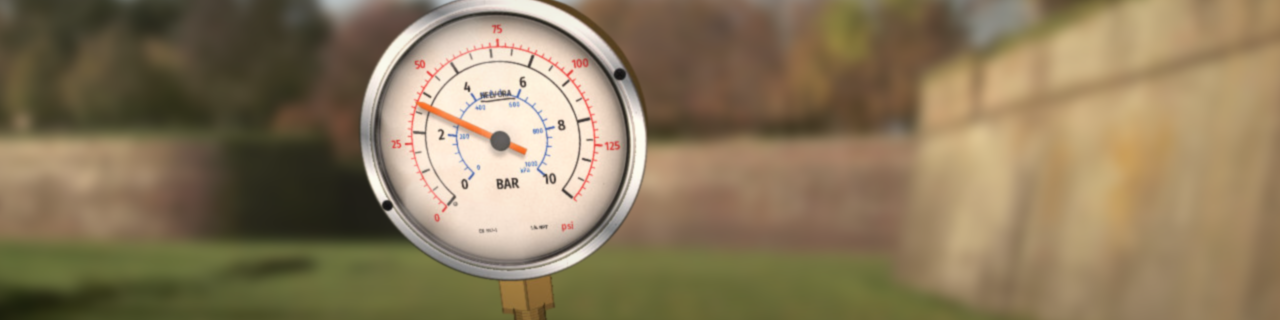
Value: 2.75,bar
